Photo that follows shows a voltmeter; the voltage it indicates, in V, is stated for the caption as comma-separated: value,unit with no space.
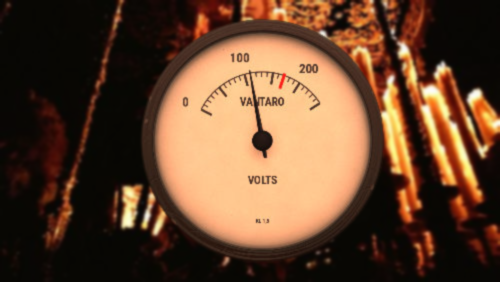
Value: 110,V
